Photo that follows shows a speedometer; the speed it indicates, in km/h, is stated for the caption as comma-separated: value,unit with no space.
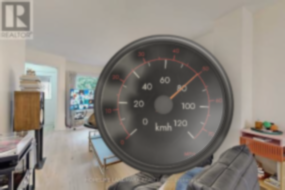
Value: 80,km/h
